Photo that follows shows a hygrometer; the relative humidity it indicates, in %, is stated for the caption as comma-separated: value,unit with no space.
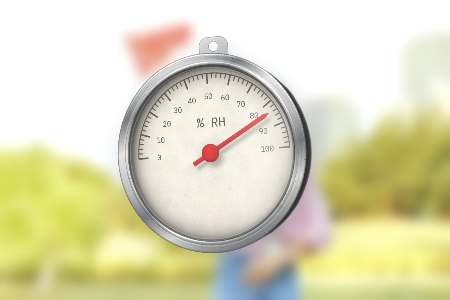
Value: 84,%
